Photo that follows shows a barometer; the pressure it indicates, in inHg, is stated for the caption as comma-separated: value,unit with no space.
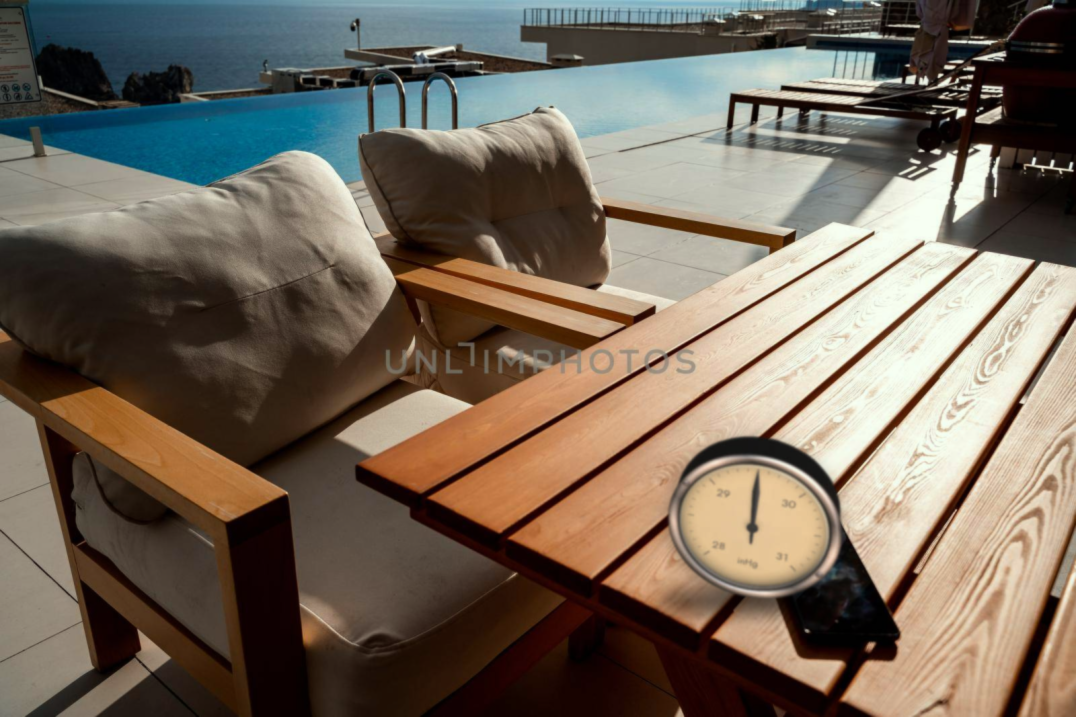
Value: 29.5,inHg
